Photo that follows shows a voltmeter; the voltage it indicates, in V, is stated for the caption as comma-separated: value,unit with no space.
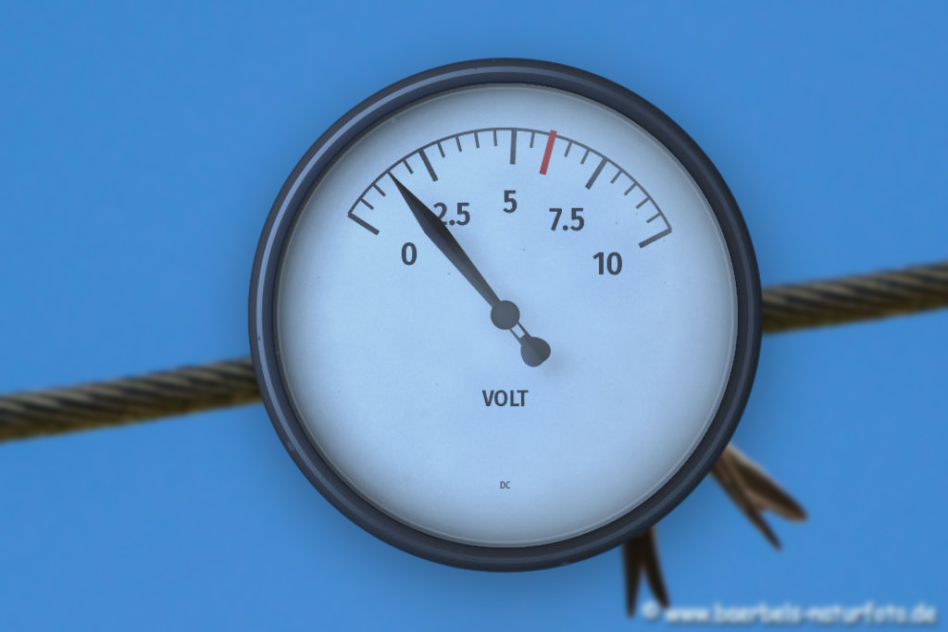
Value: 1.5,V
